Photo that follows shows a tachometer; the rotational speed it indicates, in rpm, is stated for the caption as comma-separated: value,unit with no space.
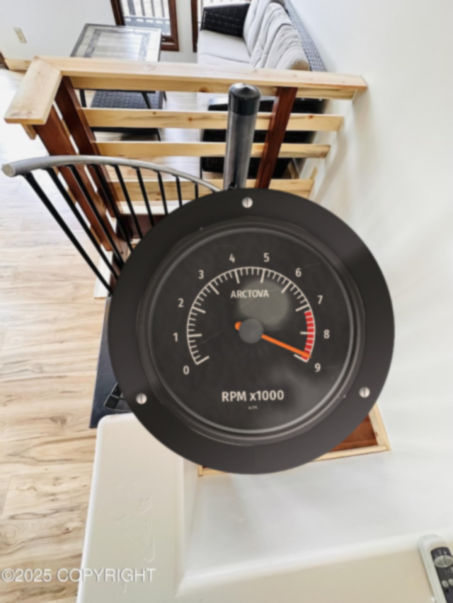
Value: 8800,rpm
